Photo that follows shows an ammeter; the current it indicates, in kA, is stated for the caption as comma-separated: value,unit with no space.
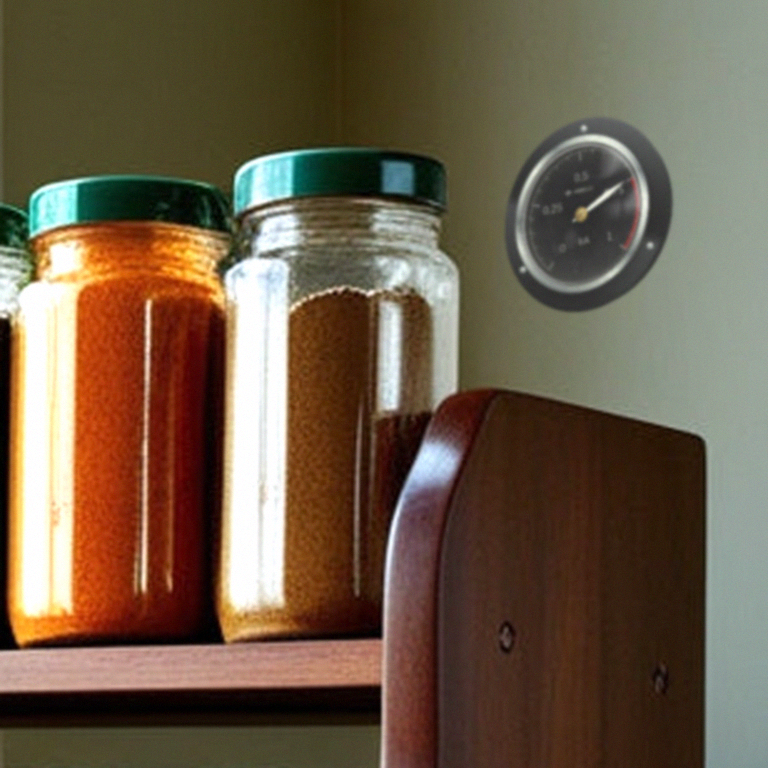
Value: 0.75,kA
